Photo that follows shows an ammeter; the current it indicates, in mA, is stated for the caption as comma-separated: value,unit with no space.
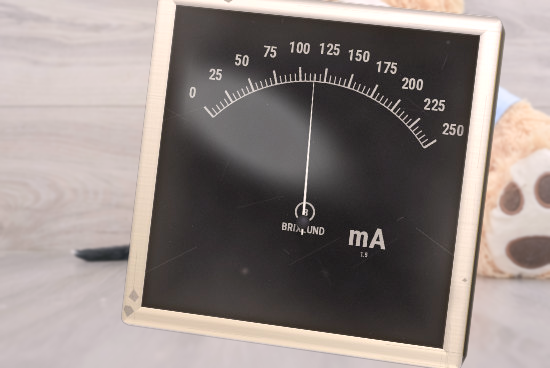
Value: 115,mA
